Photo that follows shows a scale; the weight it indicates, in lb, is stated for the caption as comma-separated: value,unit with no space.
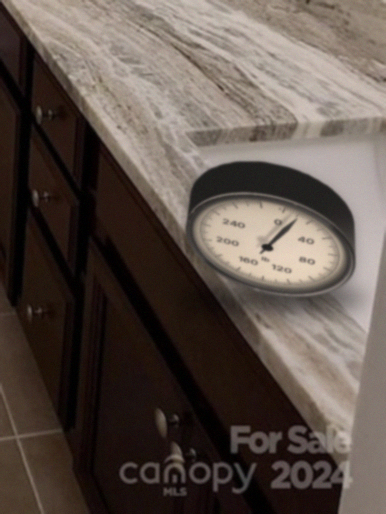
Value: 10,lb
